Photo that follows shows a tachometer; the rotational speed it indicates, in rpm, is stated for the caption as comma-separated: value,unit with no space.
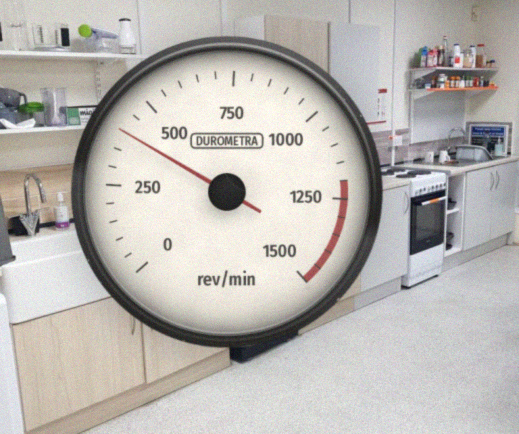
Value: 400,rpm
